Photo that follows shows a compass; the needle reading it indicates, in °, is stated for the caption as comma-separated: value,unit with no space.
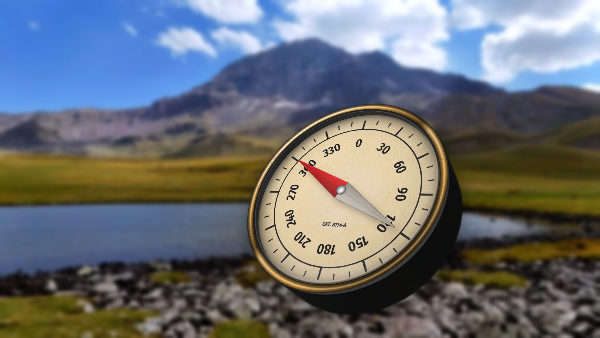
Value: 300,°
